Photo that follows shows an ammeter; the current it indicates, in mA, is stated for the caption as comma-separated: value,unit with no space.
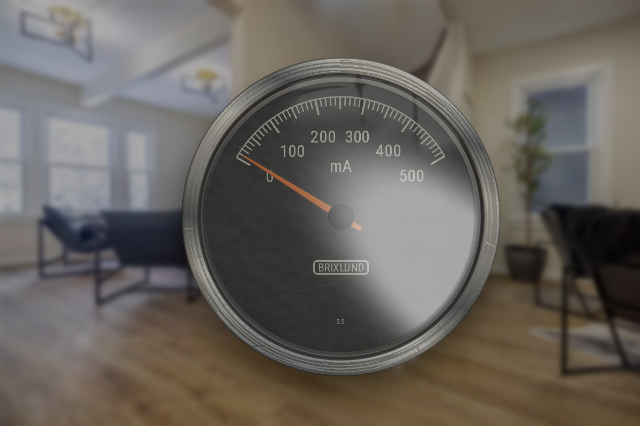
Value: 10,mA
